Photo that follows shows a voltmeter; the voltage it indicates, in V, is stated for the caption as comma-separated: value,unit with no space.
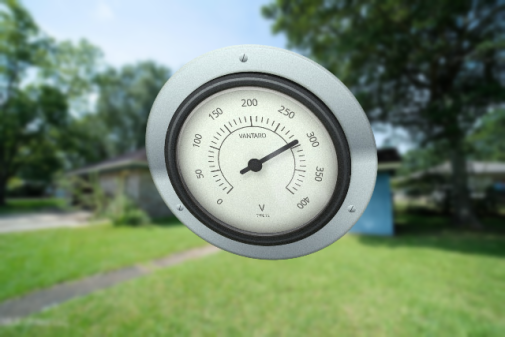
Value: 290,V
